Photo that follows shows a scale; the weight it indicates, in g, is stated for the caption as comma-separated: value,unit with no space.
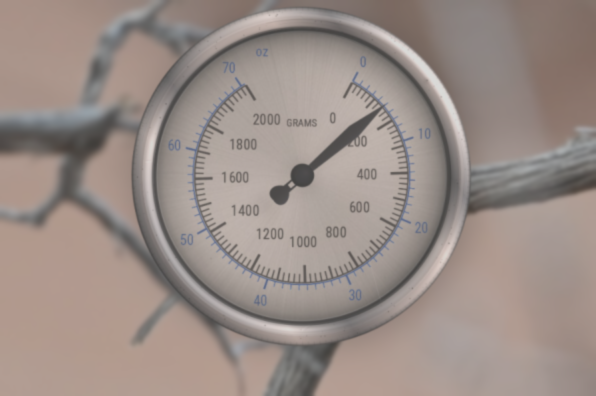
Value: 140,g
